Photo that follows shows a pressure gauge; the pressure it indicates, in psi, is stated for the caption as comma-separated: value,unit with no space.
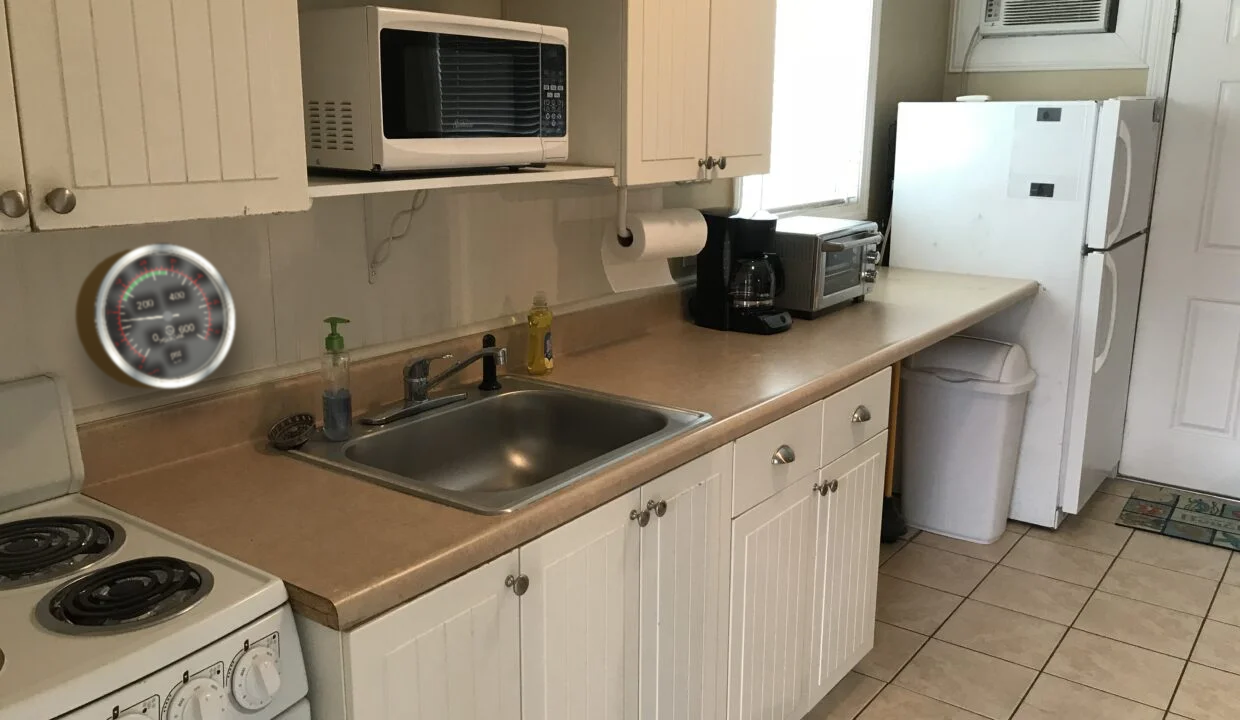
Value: 120,psi
